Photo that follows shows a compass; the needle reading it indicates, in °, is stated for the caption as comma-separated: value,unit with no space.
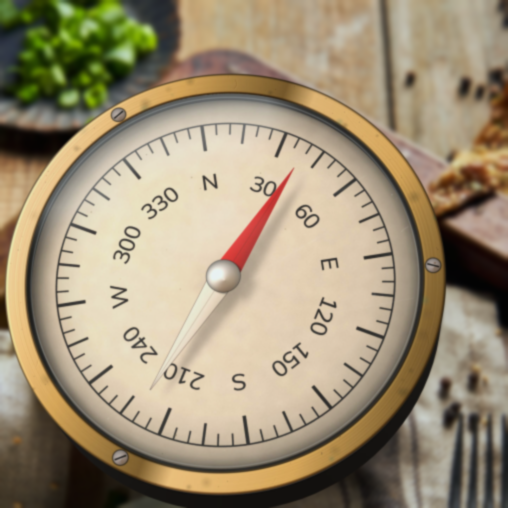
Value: 40,°
